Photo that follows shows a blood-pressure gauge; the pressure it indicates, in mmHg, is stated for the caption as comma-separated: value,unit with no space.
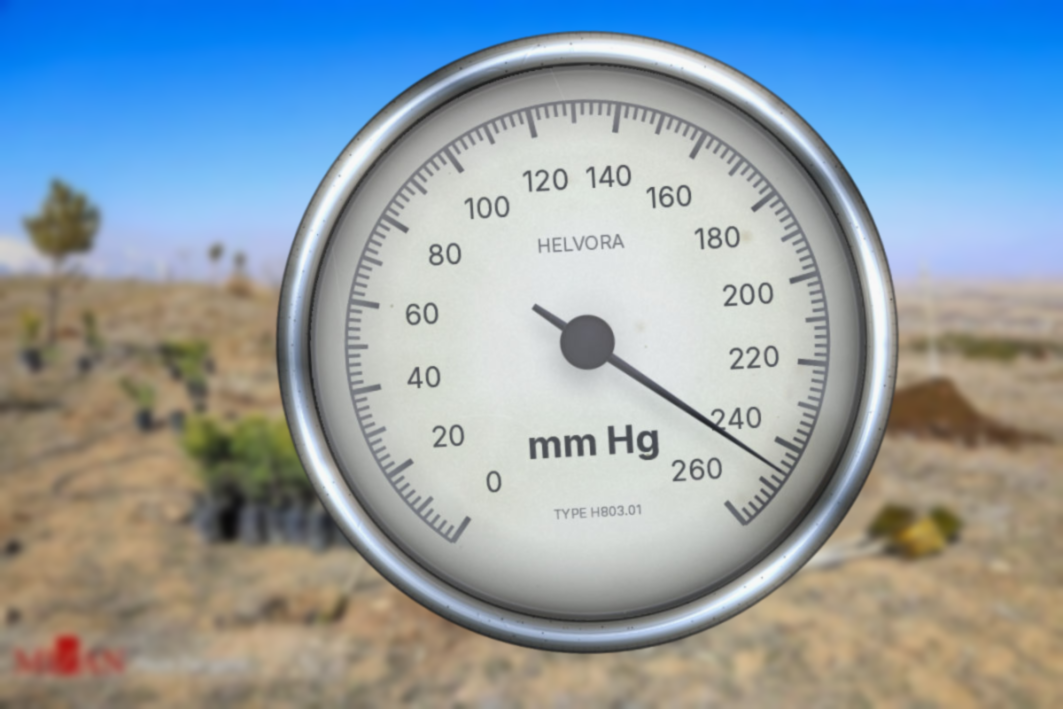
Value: 246,mmHg
